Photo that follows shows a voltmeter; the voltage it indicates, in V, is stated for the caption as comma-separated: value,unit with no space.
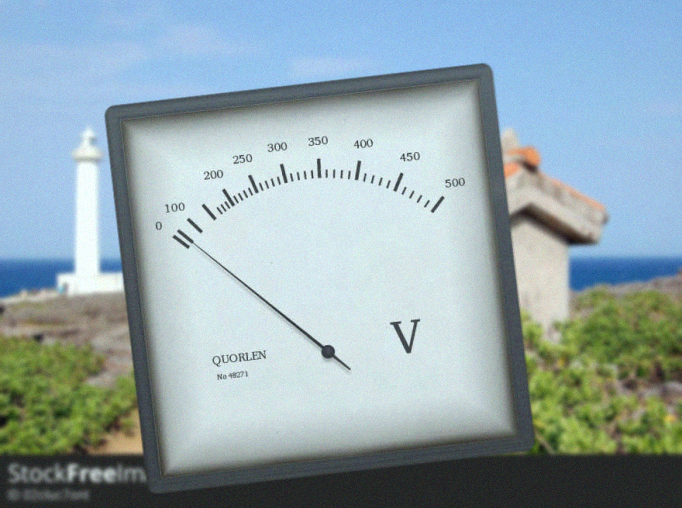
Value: 50,V
